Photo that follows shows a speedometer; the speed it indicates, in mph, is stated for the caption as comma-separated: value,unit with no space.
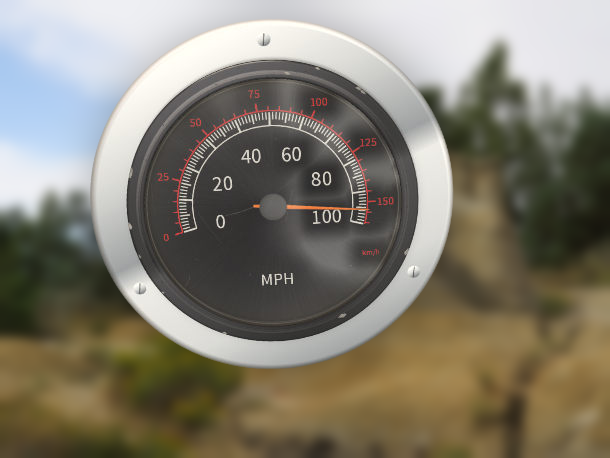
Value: 95,mph
